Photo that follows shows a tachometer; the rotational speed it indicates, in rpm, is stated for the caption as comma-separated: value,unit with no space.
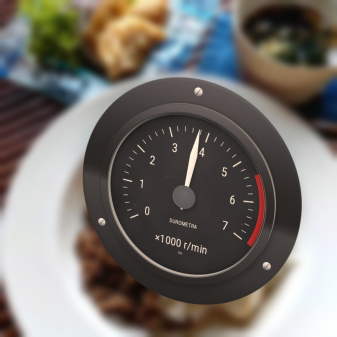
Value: 3800,rpm
